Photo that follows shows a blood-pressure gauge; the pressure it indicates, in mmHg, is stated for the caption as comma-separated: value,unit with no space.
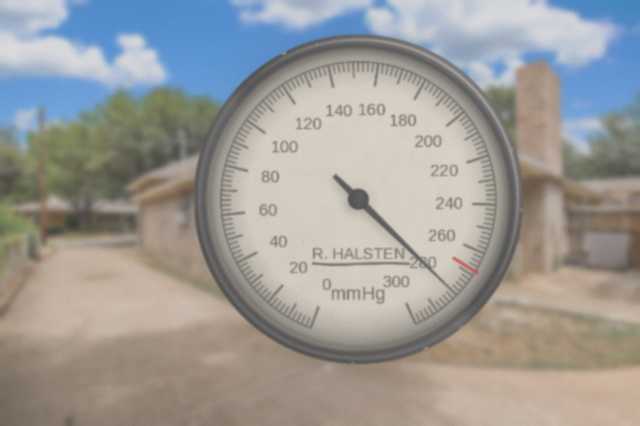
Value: 280,mmHg
